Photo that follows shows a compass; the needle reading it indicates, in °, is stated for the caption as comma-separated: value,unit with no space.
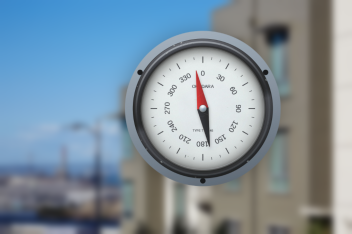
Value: 350,°
